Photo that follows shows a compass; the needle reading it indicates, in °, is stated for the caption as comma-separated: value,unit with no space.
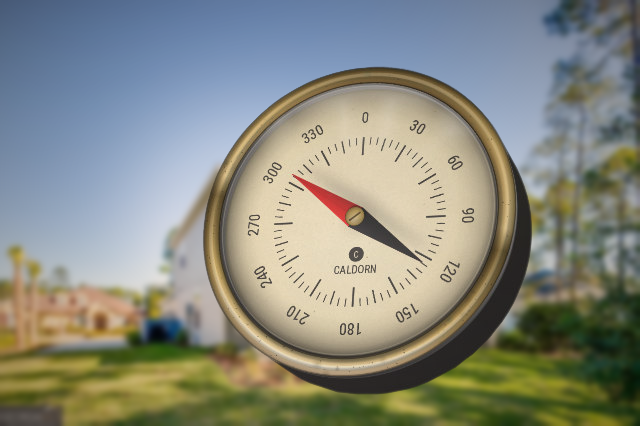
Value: 305,°
